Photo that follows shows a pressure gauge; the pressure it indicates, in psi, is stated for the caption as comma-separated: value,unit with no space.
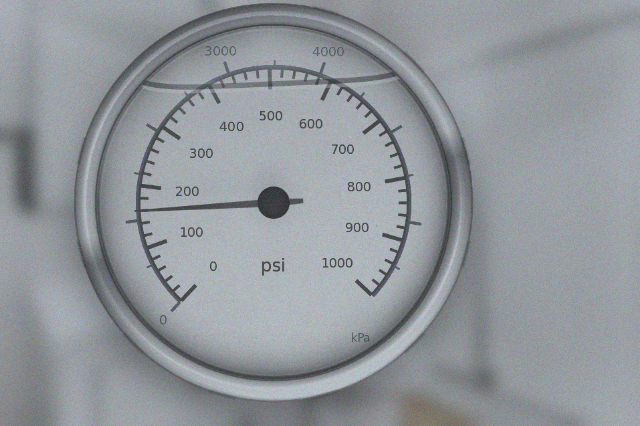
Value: 160,psi
